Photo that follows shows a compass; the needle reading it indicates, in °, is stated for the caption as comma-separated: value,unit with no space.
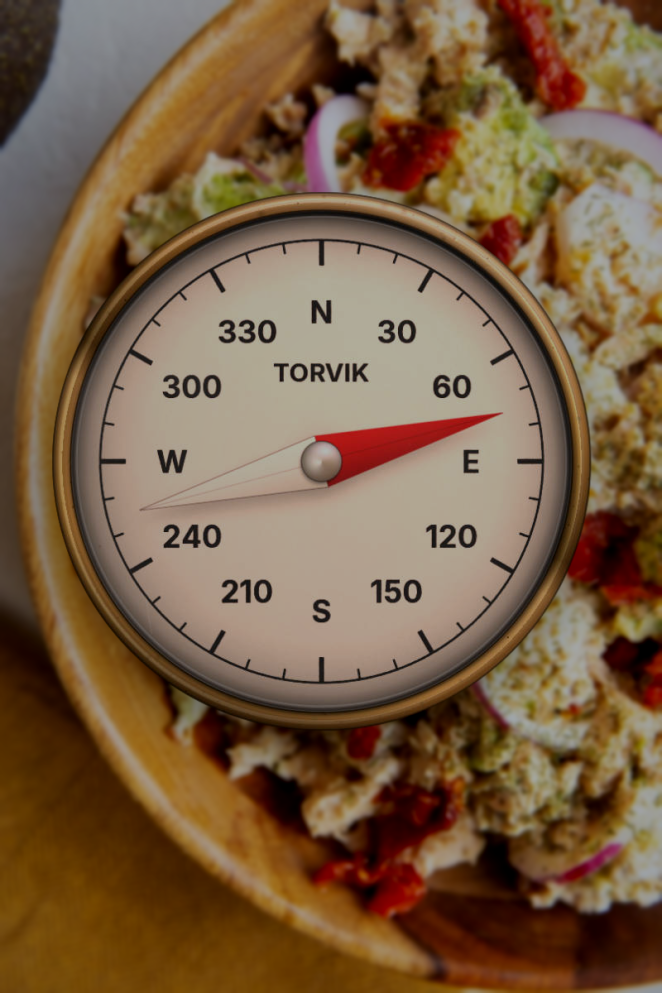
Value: 75,°
